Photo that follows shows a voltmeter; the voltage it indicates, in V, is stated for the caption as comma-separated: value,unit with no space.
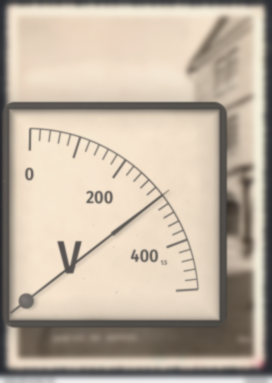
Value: 300,V
